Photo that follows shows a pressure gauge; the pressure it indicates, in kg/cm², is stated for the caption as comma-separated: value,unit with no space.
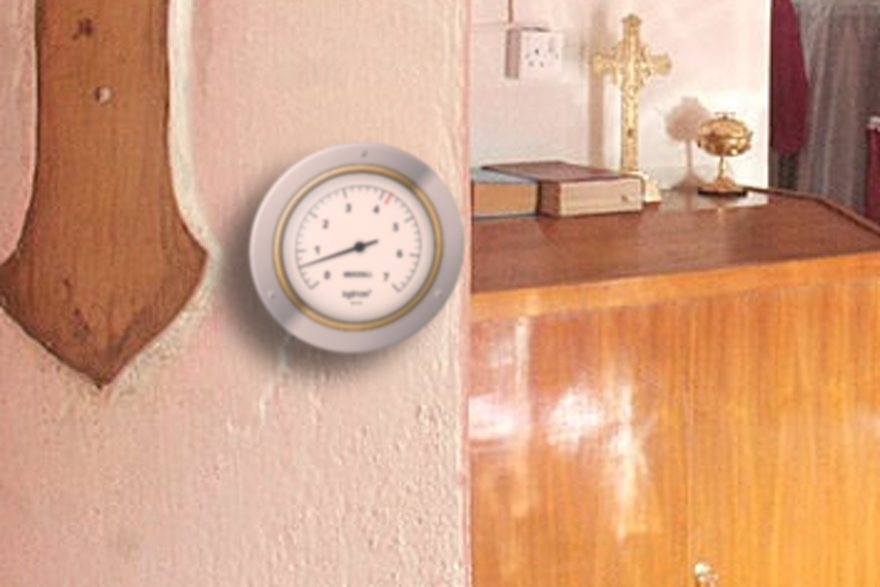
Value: 0.6,kg/cm²
